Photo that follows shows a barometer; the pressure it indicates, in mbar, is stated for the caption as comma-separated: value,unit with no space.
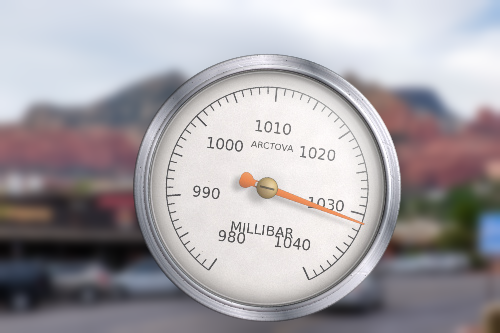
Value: 1031,mbar
